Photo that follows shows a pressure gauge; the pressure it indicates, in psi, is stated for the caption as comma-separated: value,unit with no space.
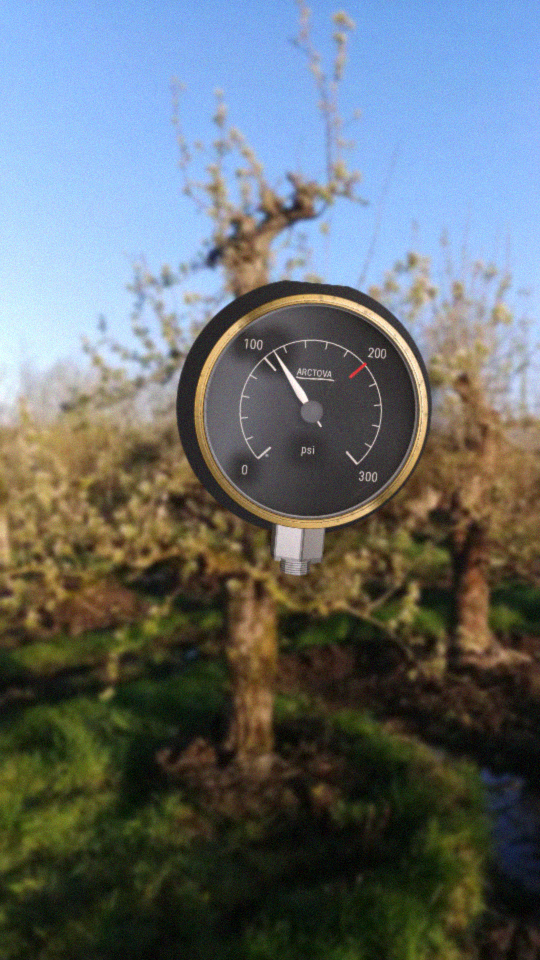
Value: 110,psi
